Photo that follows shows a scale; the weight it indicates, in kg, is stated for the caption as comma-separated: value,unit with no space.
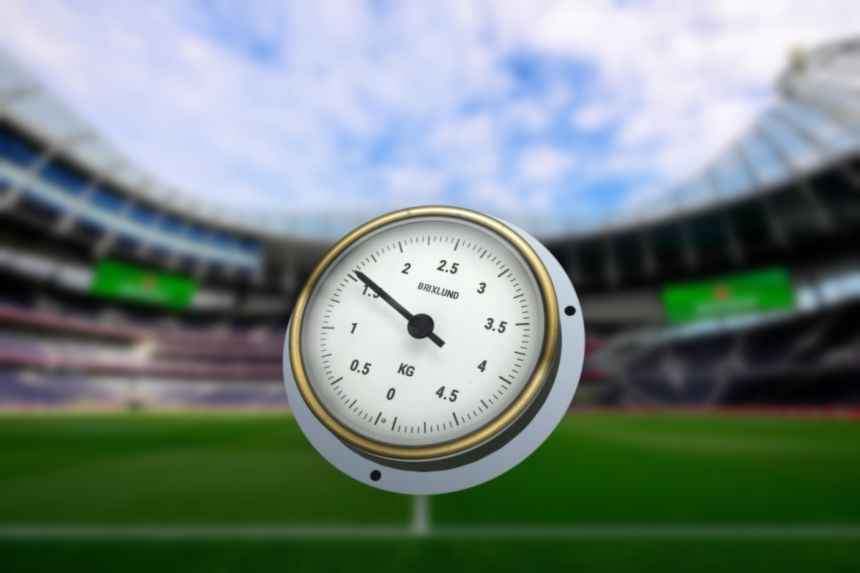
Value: 1.55,kg
